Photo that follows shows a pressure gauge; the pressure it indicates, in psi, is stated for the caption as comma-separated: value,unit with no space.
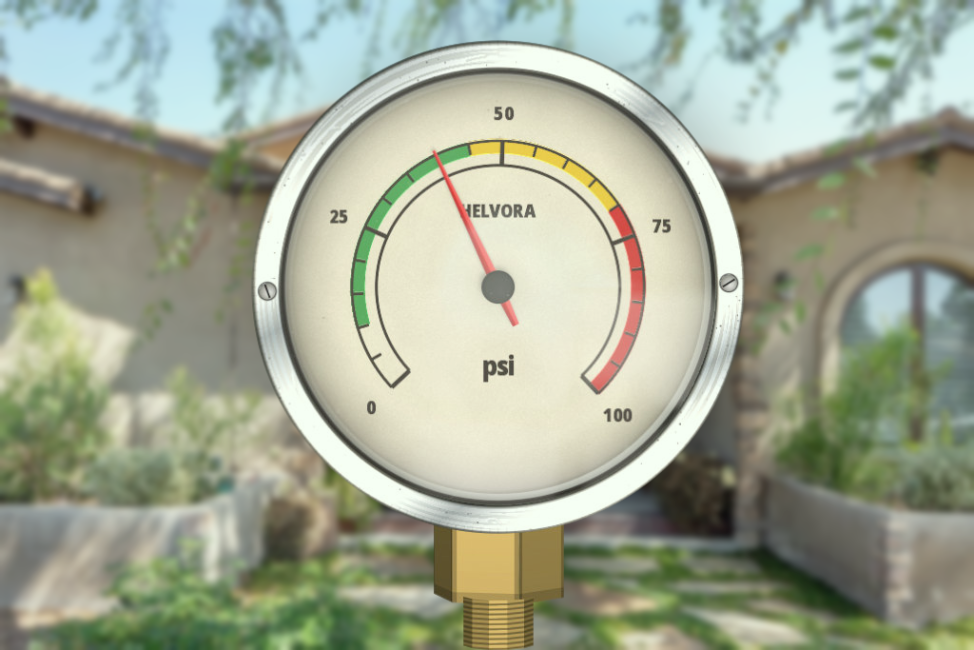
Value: 40,psi
